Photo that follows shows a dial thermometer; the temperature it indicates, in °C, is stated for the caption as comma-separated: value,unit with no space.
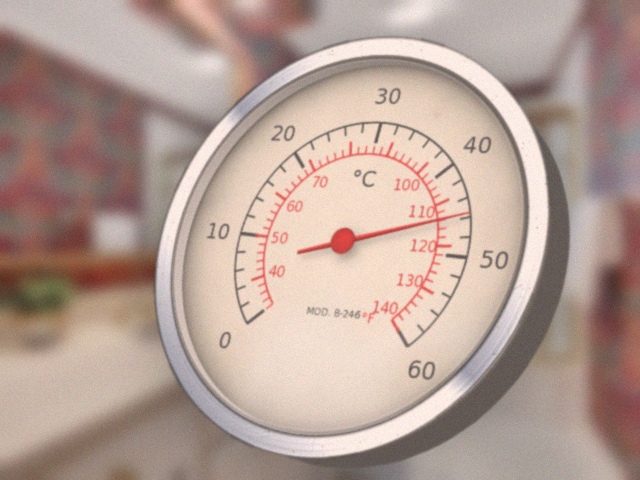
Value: 46,°C
